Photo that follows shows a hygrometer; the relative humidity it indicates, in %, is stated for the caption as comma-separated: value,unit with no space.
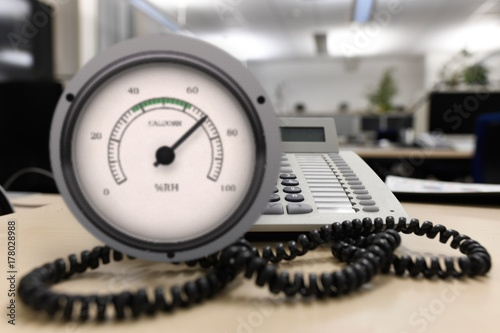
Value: 70,%
